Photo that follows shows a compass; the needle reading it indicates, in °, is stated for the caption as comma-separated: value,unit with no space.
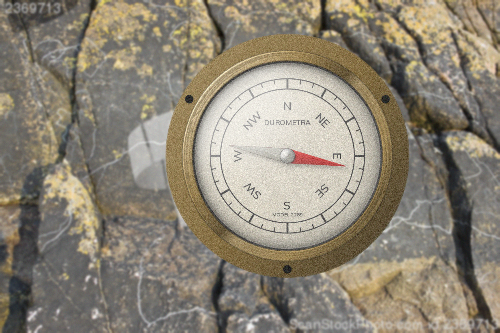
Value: 100,°
